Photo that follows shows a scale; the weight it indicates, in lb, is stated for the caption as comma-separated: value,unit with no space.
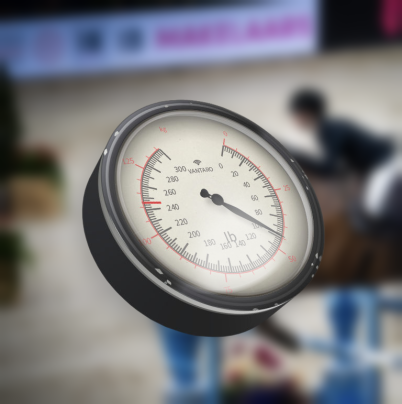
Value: 100,lb
